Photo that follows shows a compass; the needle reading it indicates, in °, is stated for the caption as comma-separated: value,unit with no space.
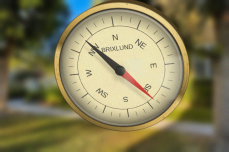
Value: 140,°
